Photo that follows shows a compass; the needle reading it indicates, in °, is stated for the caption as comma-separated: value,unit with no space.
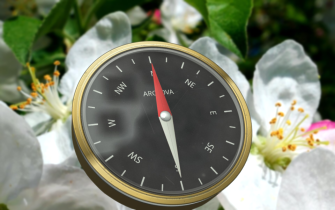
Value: 0,°
